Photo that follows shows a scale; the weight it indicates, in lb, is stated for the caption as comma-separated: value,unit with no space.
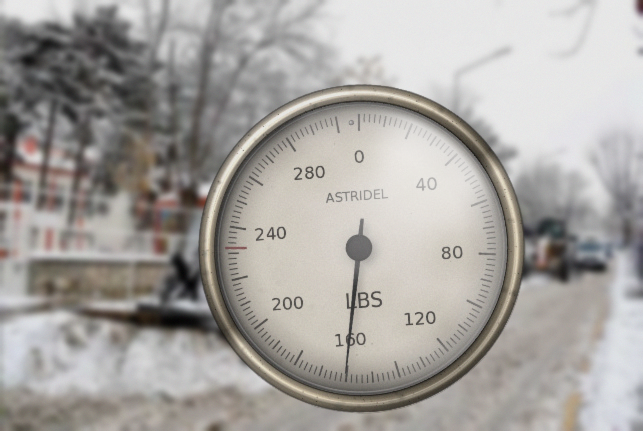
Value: 160,lb
